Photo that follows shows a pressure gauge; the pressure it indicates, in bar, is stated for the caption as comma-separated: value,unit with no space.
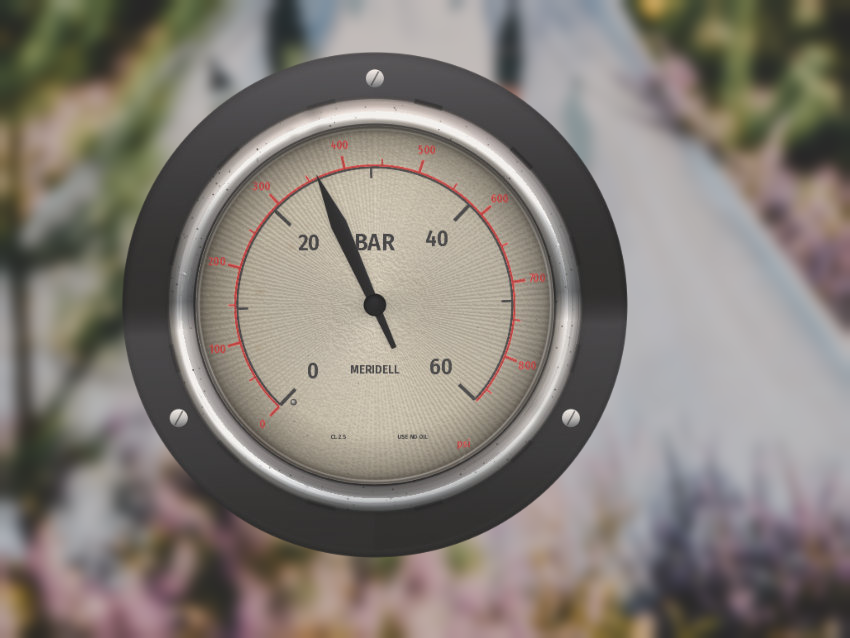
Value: 25,bar
